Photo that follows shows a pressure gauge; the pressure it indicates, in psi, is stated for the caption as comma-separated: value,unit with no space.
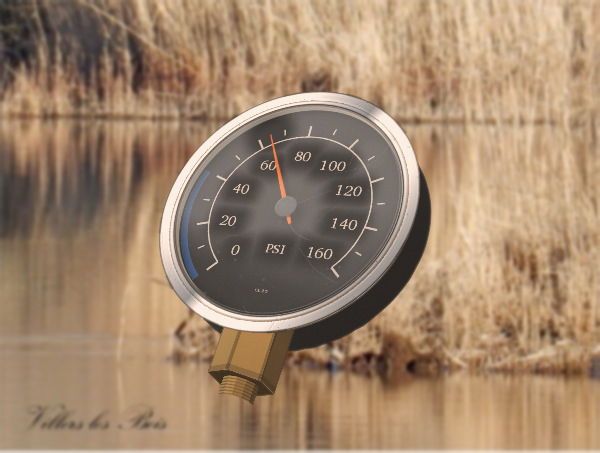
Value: 65,psi
